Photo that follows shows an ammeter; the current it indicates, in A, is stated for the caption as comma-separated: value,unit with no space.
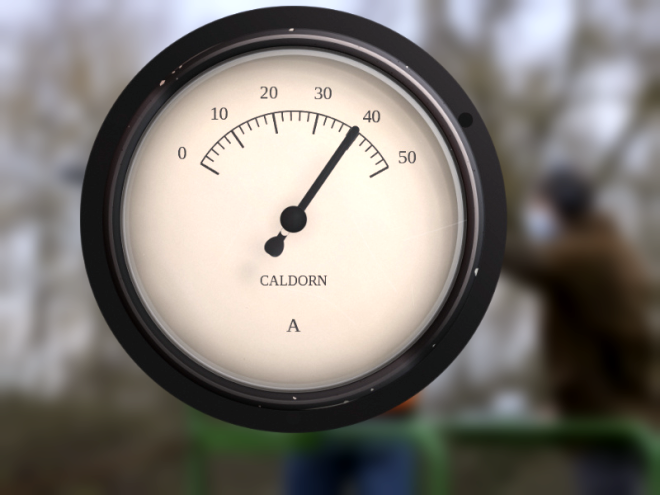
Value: 39,A
